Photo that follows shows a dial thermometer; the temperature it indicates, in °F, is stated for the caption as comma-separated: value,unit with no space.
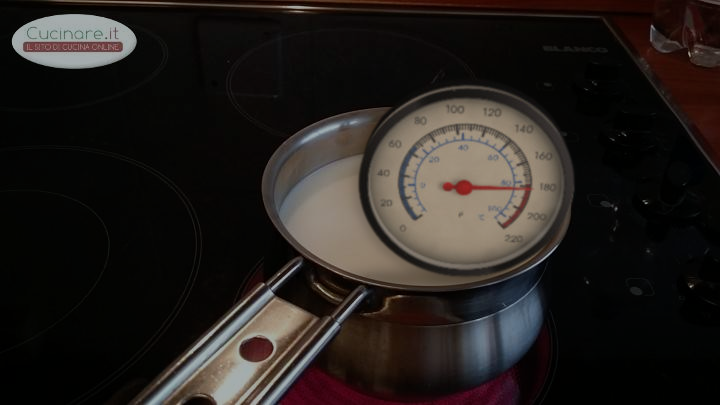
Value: 180,°F
